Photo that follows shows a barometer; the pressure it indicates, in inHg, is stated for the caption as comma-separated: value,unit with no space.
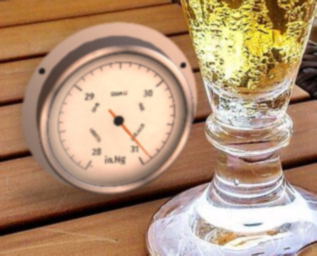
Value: 30.9,inHg
